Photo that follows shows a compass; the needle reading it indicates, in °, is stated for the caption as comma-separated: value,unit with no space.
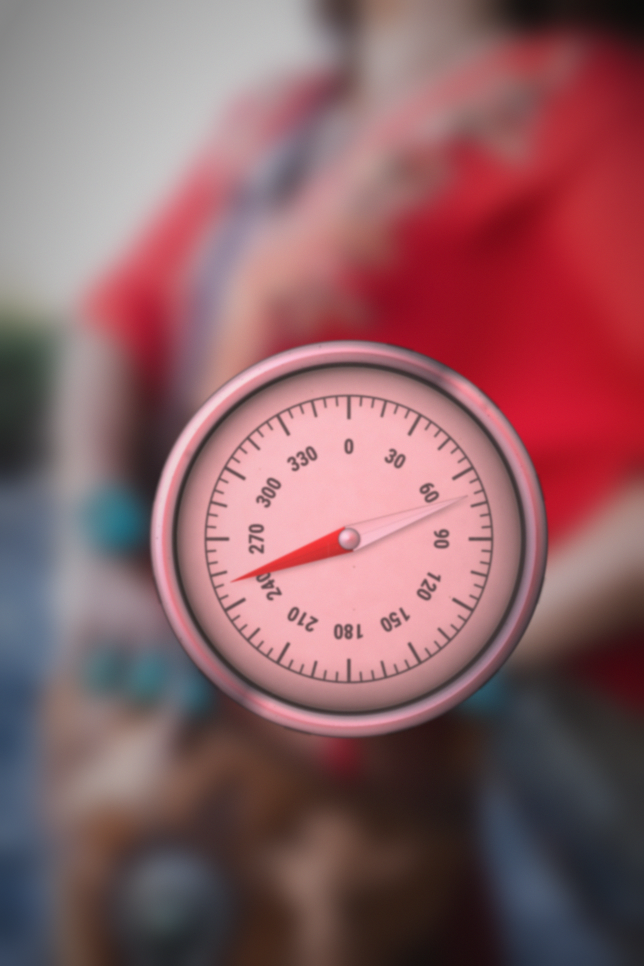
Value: 250,°
